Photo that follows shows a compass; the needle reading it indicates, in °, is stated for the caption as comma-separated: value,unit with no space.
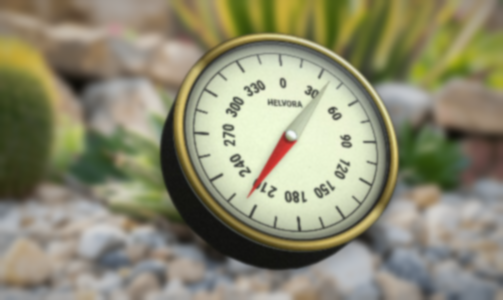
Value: 217.5,°
